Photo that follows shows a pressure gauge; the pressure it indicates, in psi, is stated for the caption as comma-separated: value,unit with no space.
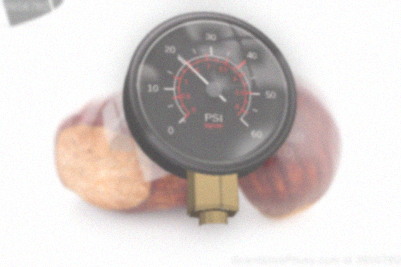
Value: 20,psi
